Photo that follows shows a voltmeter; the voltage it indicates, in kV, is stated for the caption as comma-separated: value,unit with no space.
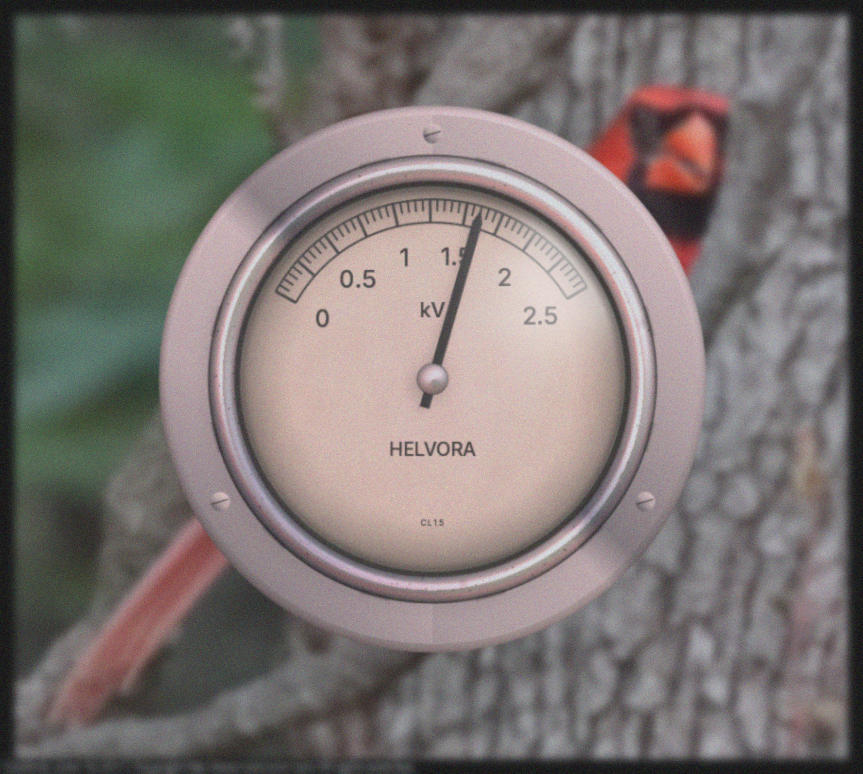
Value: 1.6,kV
